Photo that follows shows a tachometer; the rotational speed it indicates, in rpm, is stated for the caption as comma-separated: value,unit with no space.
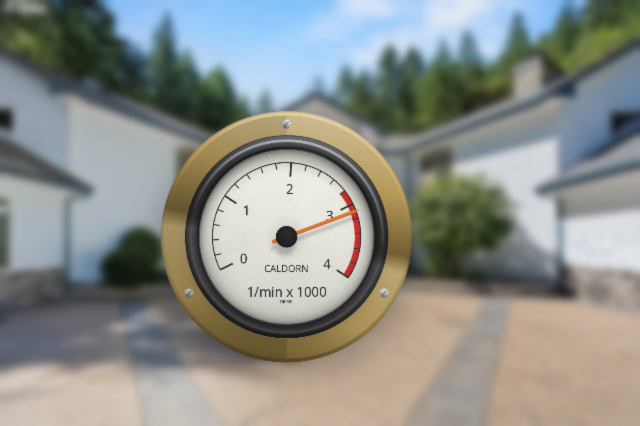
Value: 3100,rpm
